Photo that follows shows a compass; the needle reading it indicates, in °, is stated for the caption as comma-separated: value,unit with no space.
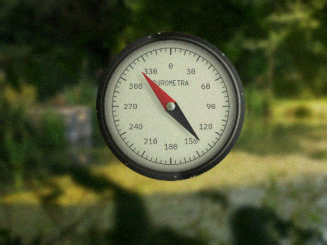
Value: 320,°
